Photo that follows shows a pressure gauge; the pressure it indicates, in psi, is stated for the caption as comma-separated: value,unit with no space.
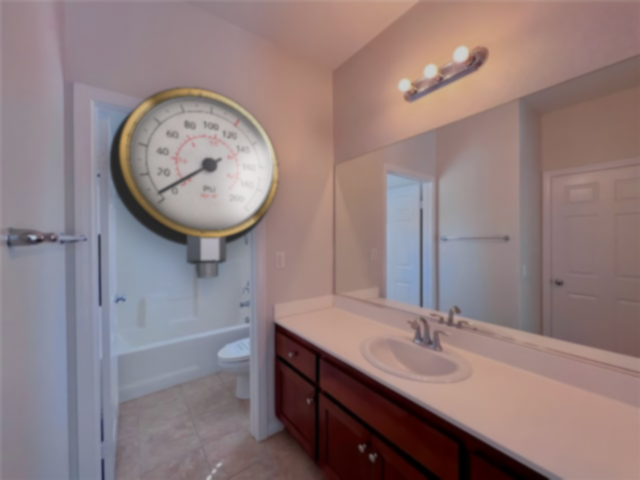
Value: 5,psi
